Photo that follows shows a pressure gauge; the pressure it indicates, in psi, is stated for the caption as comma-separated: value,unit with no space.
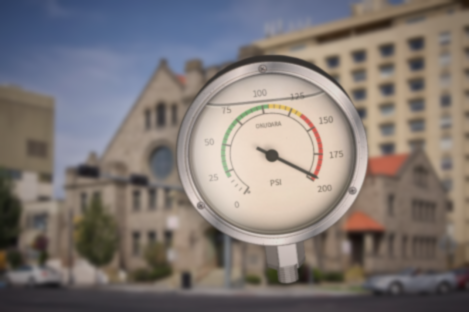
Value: 195,psi
